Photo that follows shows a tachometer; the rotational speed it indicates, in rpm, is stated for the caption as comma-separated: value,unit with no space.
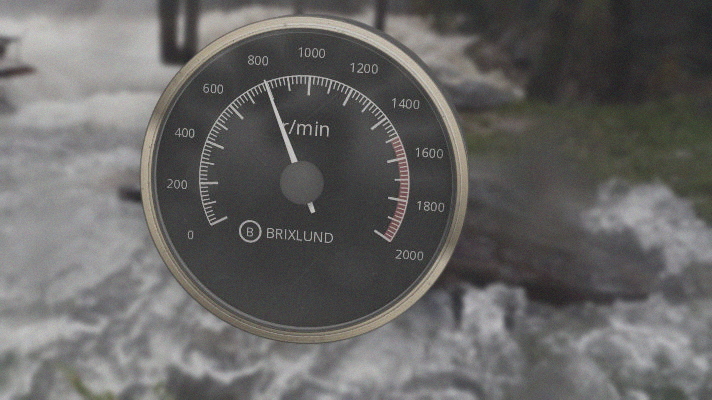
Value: 800,rpm
